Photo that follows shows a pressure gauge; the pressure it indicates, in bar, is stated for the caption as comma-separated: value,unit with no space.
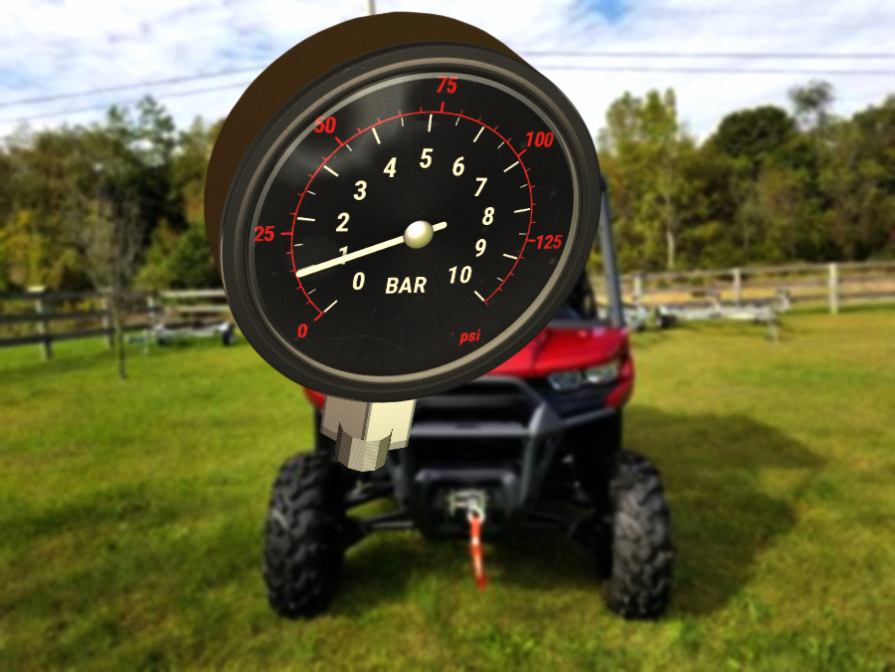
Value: 1,bar
